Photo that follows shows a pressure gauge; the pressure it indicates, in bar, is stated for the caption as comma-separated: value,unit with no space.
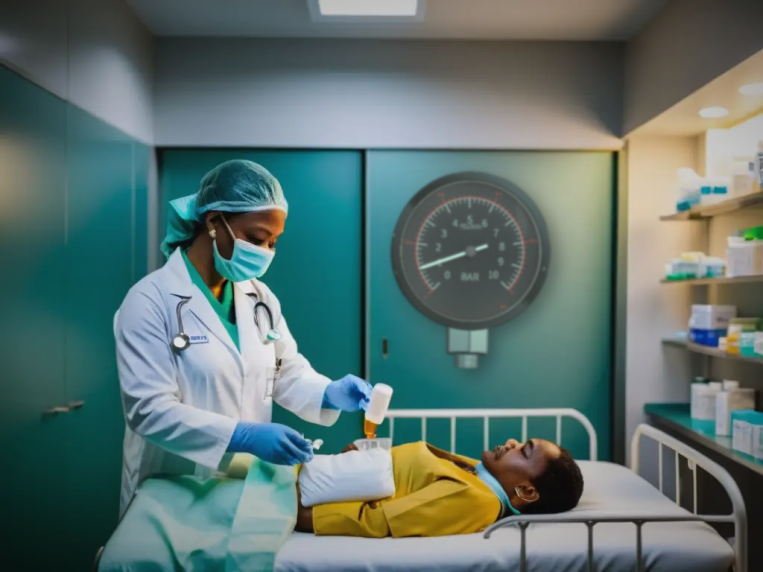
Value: 1,bar
